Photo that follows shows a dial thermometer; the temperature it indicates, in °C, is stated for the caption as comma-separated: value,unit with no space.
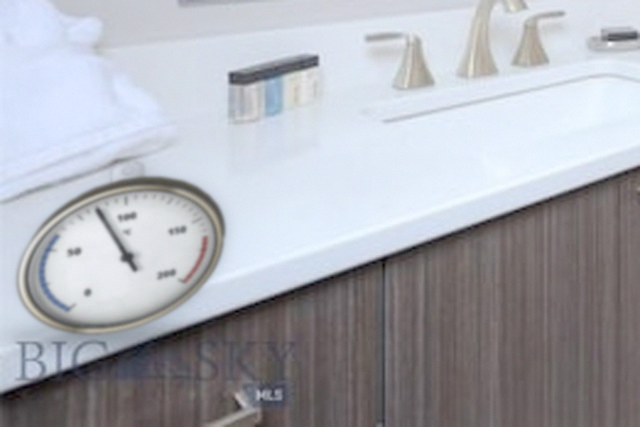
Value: 85,°C
